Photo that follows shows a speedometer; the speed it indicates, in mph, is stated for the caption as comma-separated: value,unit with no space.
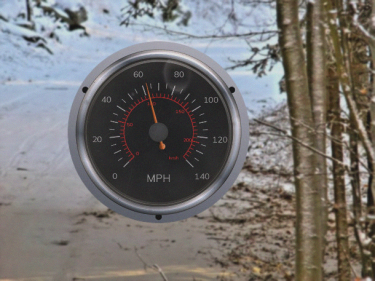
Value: 62.5,mph
